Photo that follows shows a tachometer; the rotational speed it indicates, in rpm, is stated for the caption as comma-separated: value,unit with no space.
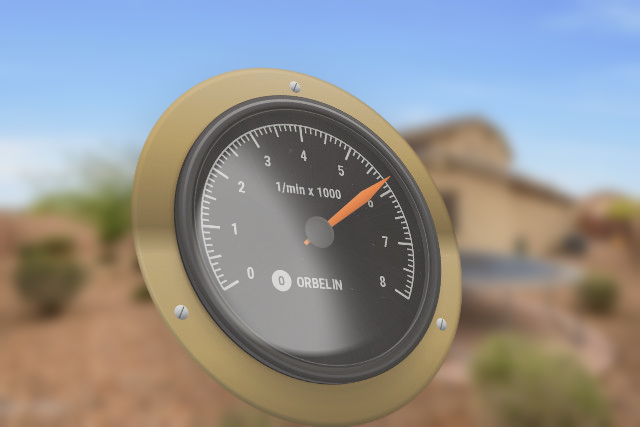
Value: 5800,rpm
